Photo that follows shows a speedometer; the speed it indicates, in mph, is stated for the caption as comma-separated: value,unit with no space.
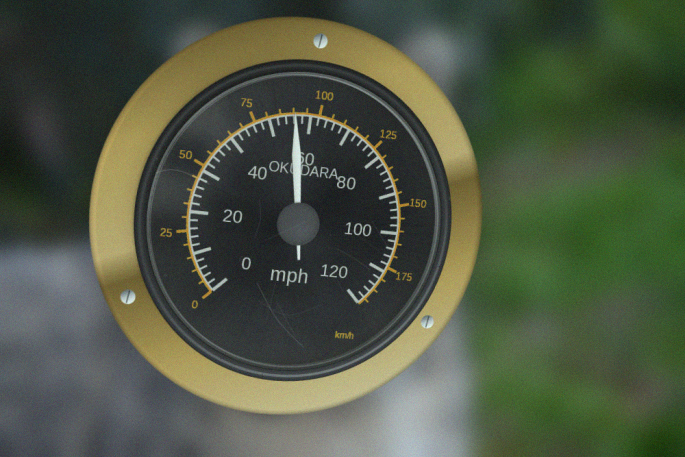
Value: 56,mph
